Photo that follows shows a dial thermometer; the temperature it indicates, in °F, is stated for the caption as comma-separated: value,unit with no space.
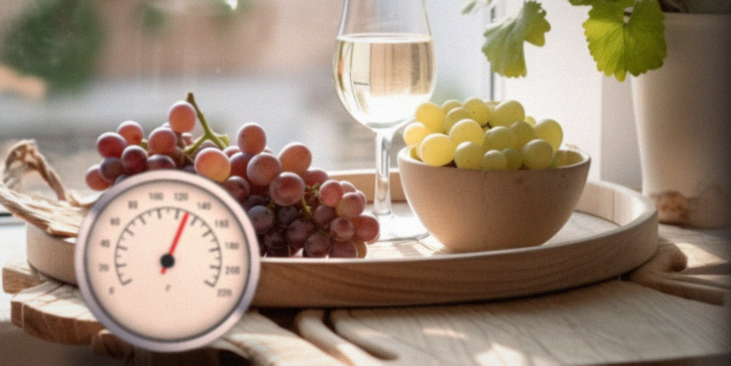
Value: 130,°F
